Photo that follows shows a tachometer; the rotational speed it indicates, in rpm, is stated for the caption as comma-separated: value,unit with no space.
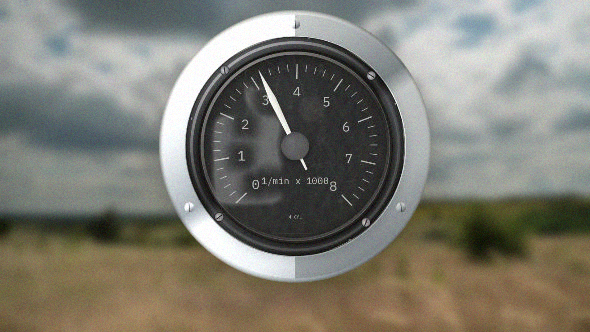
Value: 3200,rpm
